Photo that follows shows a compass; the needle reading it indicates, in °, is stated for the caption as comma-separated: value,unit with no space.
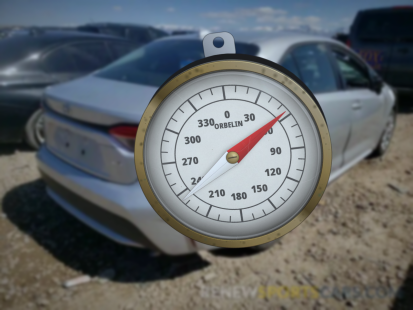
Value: 55,°
